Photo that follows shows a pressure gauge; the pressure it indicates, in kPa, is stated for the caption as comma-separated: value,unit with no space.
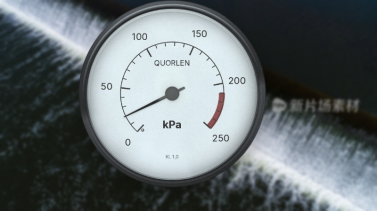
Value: 20,kPa
